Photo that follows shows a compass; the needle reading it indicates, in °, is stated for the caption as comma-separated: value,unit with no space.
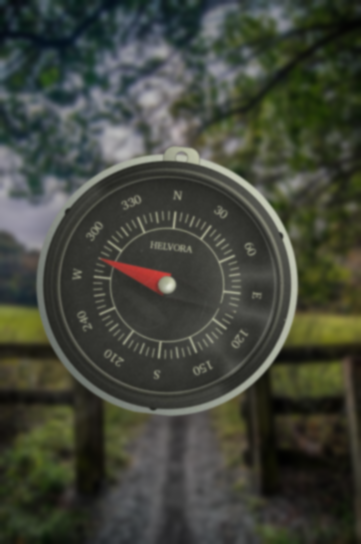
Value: 285,°
